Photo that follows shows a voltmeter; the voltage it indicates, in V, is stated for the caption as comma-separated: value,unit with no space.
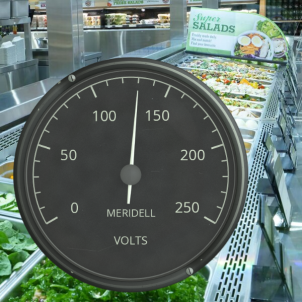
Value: 130,V
